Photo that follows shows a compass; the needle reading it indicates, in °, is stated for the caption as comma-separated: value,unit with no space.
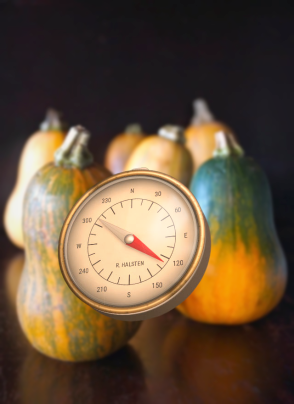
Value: 127.5,°
